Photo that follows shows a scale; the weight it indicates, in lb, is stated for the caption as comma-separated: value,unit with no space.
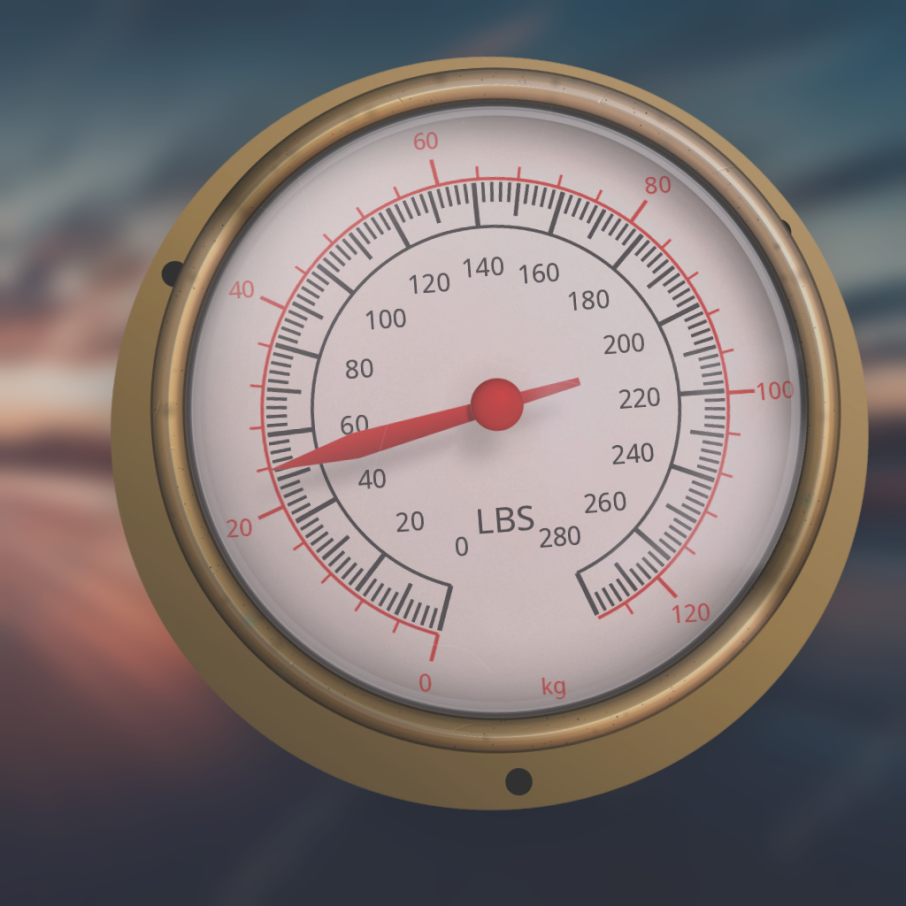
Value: 52,lb
